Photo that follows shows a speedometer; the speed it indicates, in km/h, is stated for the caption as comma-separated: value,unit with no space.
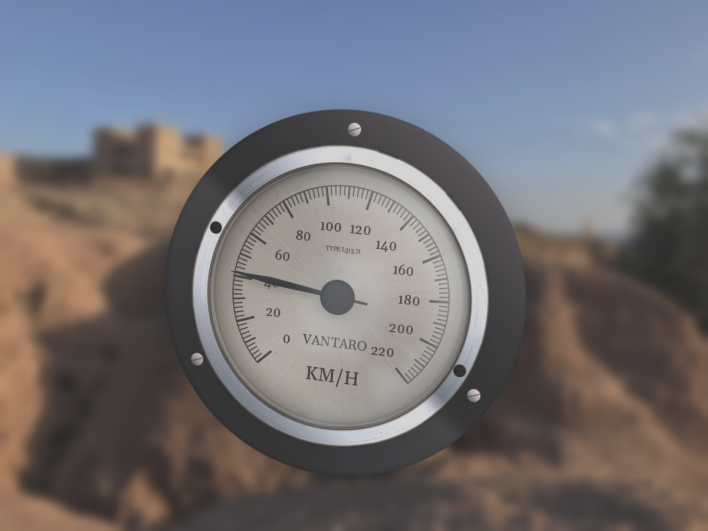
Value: 42,km/h
